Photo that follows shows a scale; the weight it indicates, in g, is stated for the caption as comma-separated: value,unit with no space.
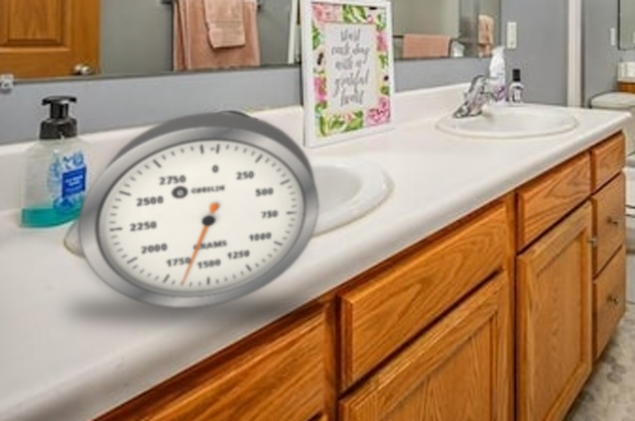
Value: 1650,g
